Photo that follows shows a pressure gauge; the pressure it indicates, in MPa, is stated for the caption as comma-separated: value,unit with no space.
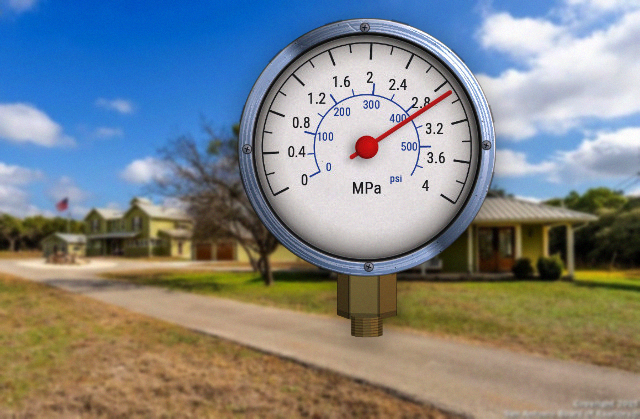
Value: 2.9,MPa
